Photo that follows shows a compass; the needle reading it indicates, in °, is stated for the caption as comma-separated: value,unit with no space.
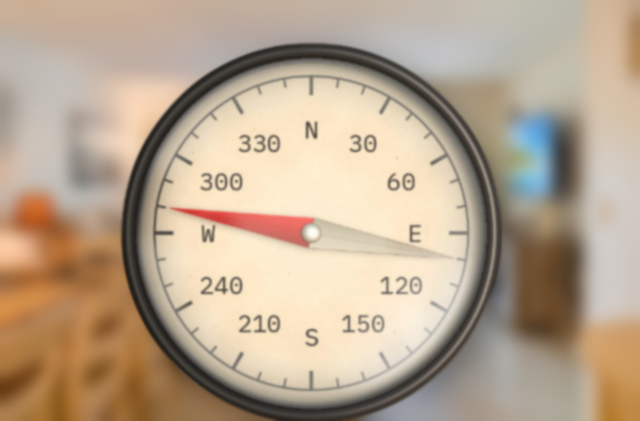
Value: 280,°
